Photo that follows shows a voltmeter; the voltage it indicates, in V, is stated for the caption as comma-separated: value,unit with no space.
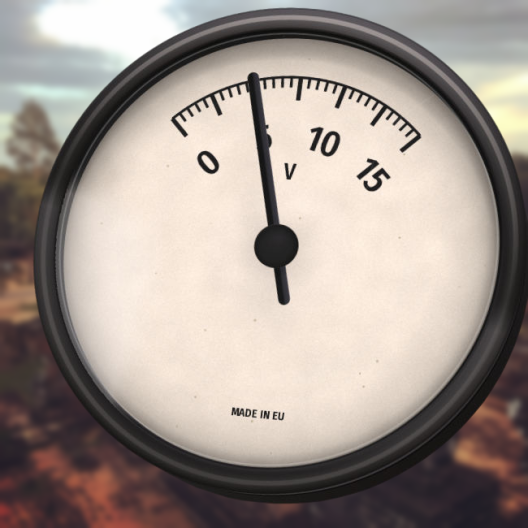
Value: 5,V
